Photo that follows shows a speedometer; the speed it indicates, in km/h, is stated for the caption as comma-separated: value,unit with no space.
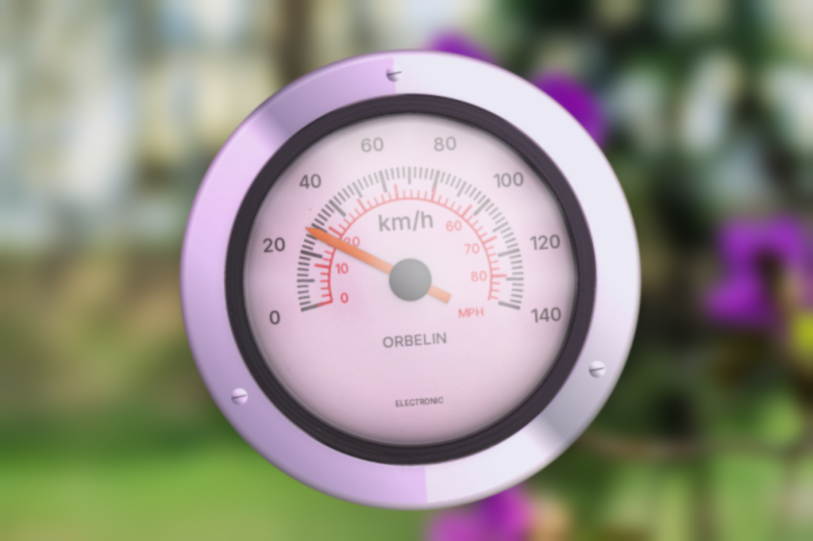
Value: 28,km/h
